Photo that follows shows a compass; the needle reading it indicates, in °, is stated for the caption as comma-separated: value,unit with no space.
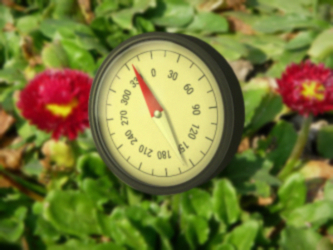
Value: 337.5,°
